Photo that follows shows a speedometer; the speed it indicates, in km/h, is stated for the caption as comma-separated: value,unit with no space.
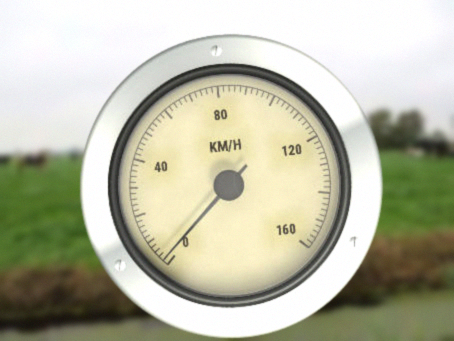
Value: 2,km/h
